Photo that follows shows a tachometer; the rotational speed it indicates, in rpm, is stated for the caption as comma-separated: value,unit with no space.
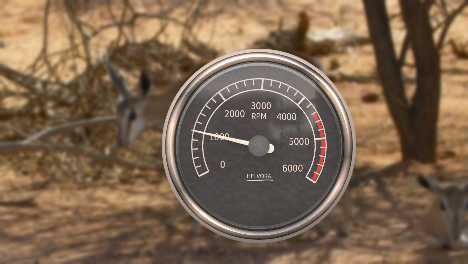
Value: 1000,rpm
